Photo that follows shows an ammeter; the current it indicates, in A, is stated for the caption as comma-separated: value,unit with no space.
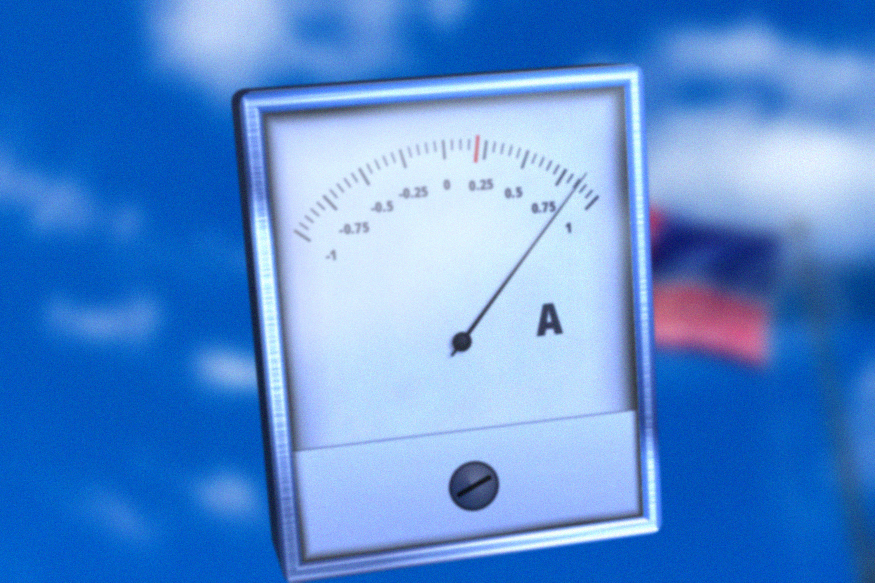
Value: 0.85,A
